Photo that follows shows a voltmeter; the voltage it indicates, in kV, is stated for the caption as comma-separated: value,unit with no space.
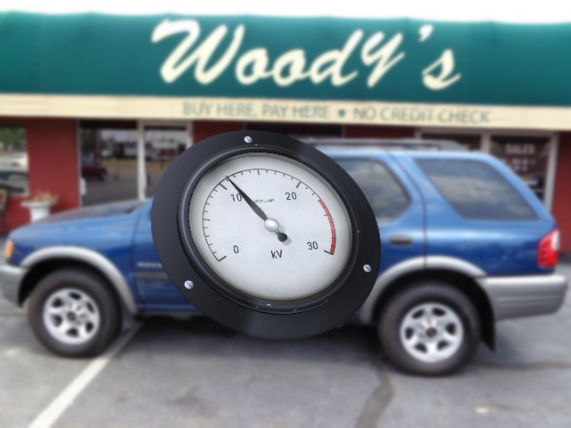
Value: 11,kV
